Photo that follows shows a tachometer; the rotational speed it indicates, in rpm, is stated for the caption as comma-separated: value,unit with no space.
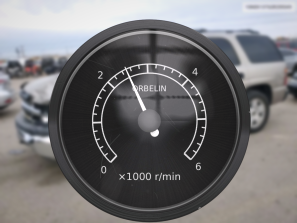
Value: 2500,rpm
